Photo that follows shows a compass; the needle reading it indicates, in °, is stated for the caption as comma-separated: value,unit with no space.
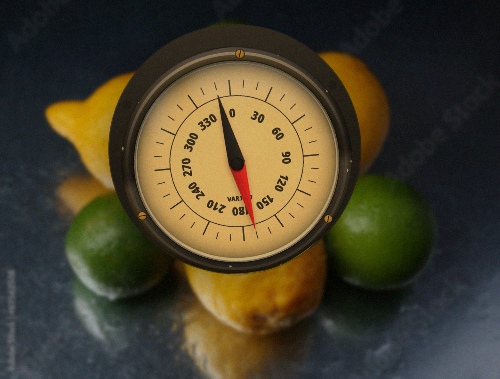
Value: 170,°
